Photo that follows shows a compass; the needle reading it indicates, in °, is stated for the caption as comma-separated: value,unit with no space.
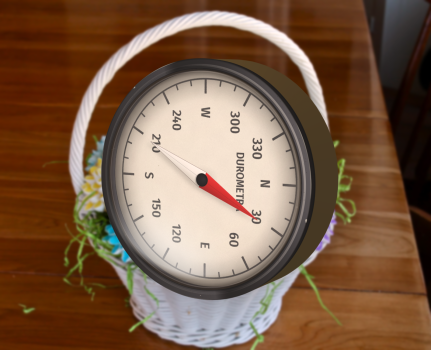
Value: 30,°
